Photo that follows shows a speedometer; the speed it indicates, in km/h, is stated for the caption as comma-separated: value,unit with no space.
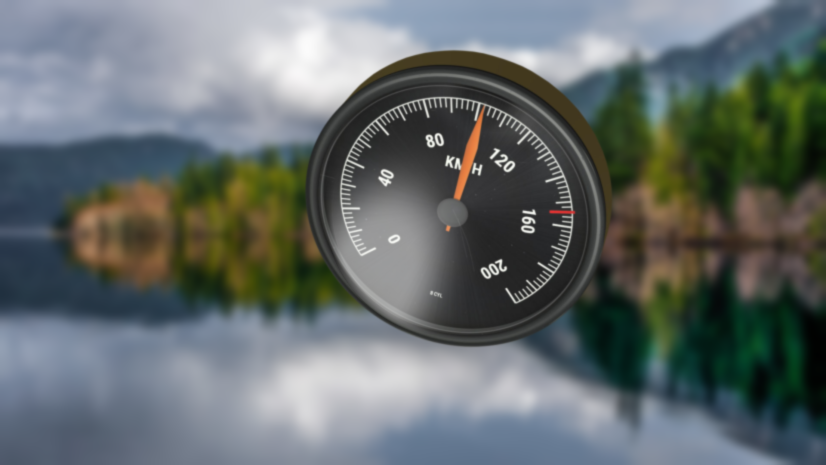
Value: 102,km/h
